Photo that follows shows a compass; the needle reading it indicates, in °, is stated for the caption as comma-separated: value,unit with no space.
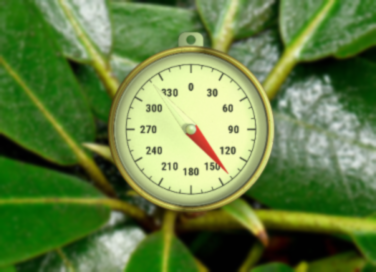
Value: 140,°
